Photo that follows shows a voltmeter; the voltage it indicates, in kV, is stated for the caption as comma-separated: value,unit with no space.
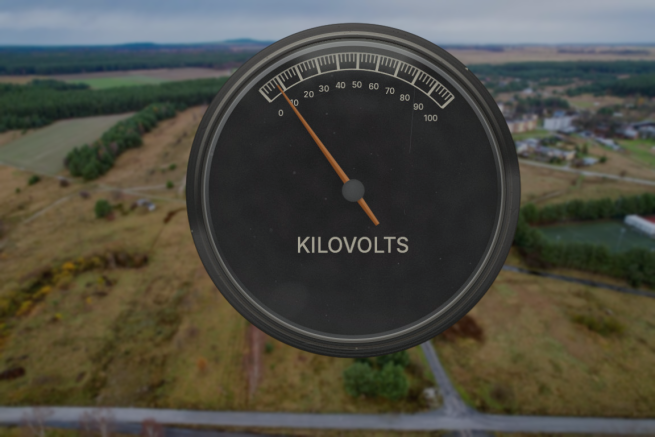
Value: 8,kV
